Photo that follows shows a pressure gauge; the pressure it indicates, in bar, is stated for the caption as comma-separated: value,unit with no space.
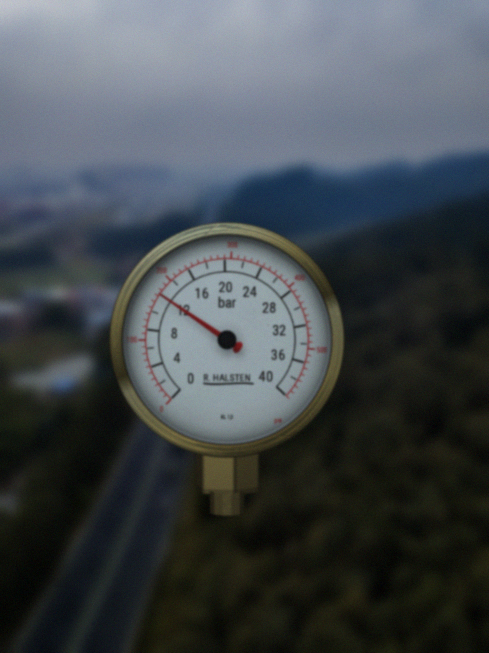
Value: 12,bar
